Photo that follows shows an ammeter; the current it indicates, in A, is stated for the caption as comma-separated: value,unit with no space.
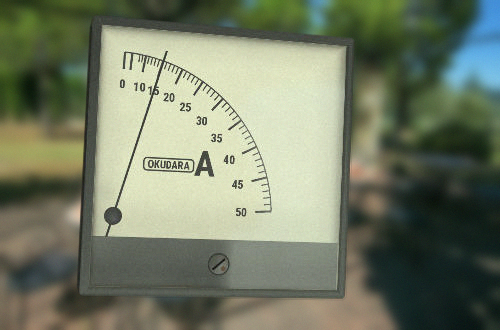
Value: 15,A
